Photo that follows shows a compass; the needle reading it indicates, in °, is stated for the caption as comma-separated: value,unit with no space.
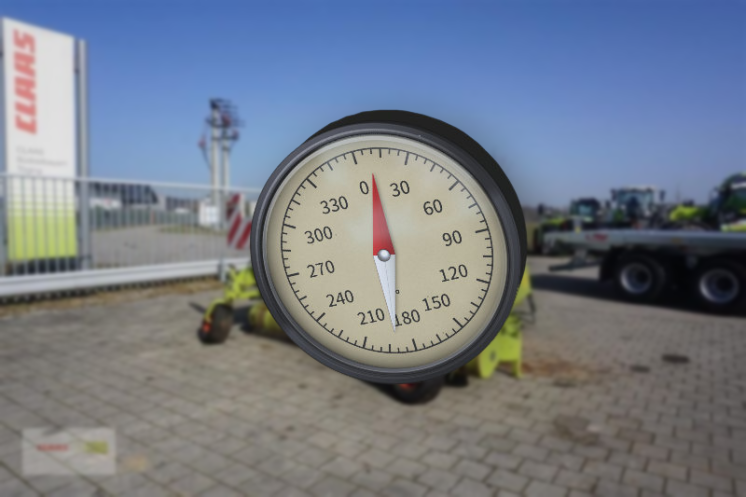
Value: 10,°
